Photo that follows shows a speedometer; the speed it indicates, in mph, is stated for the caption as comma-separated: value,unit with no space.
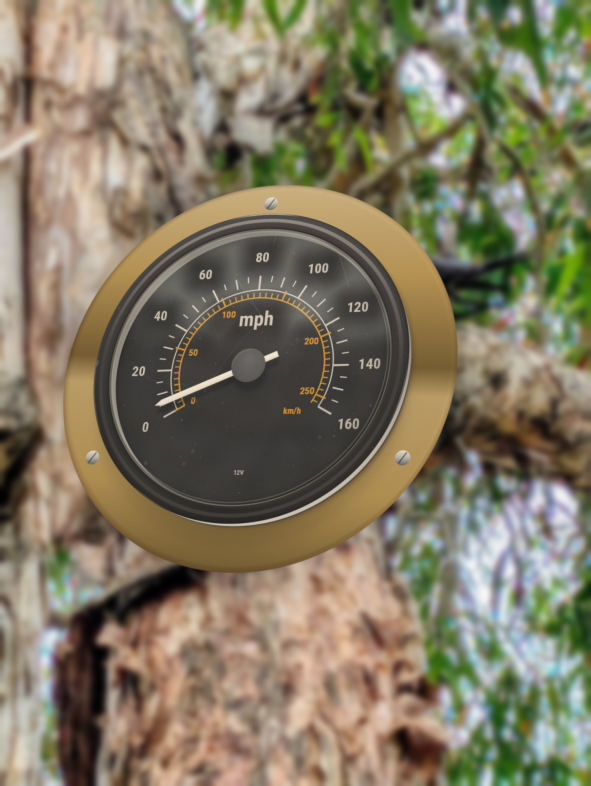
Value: 5,mph
